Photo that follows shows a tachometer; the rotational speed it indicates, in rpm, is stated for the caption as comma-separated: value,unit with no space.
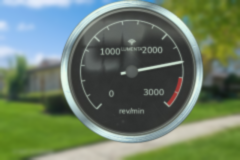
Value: 2400,rpm
